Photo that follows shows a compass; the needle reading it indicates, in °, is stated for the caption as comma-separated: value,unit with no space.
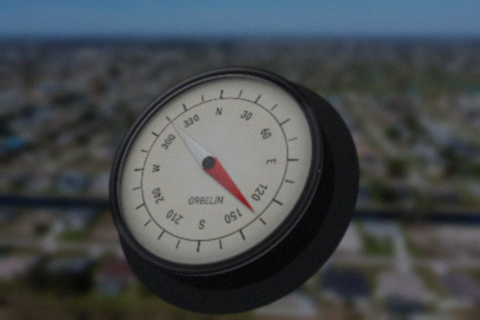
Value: 135,°
